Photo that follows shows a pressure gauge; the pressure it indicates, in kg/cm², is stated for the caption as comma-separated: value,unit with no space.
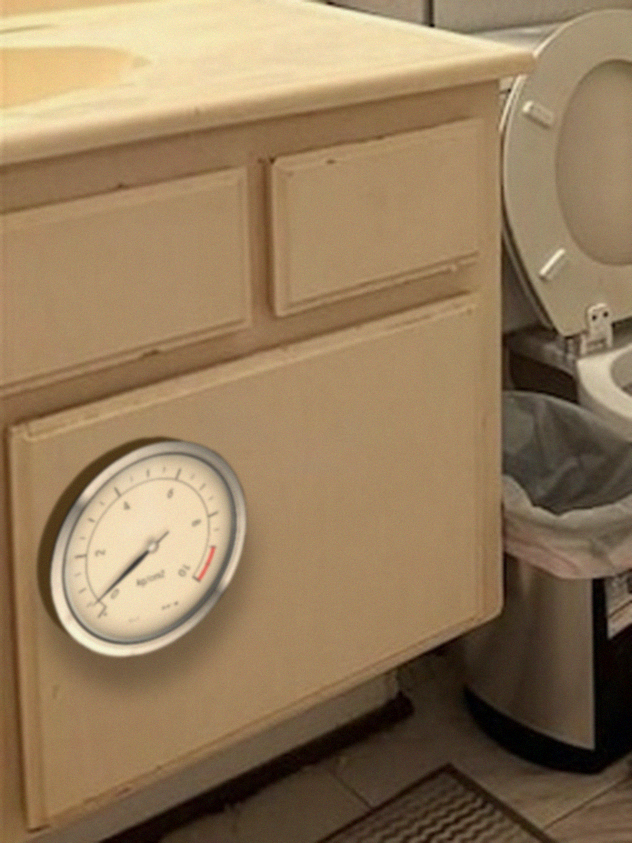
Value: 0.5,kg/cm²
